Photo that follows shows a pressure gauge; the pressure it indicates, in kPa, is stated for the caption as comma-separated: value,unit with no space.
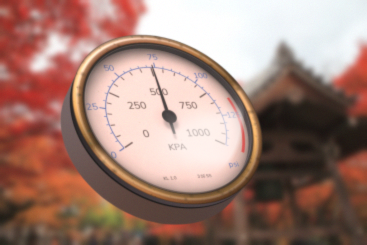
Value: 500,kPa
